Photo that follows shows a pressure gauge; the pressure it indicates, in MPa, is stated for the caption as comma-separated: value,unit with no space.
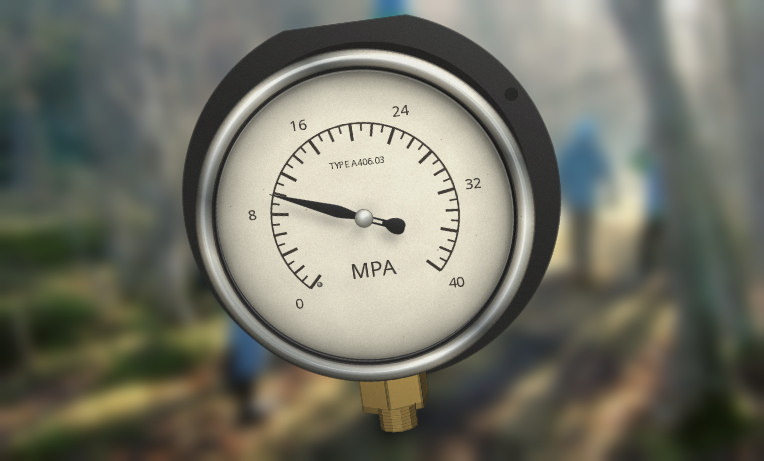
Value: 10,MPa
